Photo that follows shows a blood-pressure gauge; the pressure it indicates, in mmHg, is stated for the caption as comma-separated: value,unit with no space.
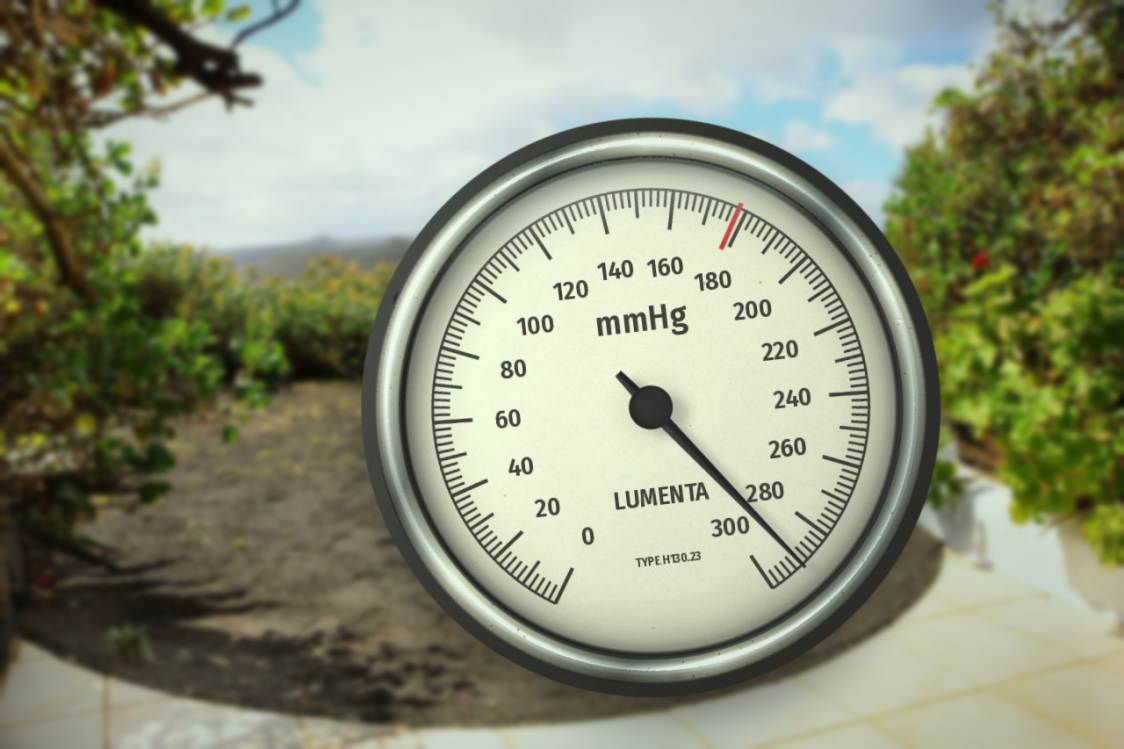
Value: 290,mmHg
